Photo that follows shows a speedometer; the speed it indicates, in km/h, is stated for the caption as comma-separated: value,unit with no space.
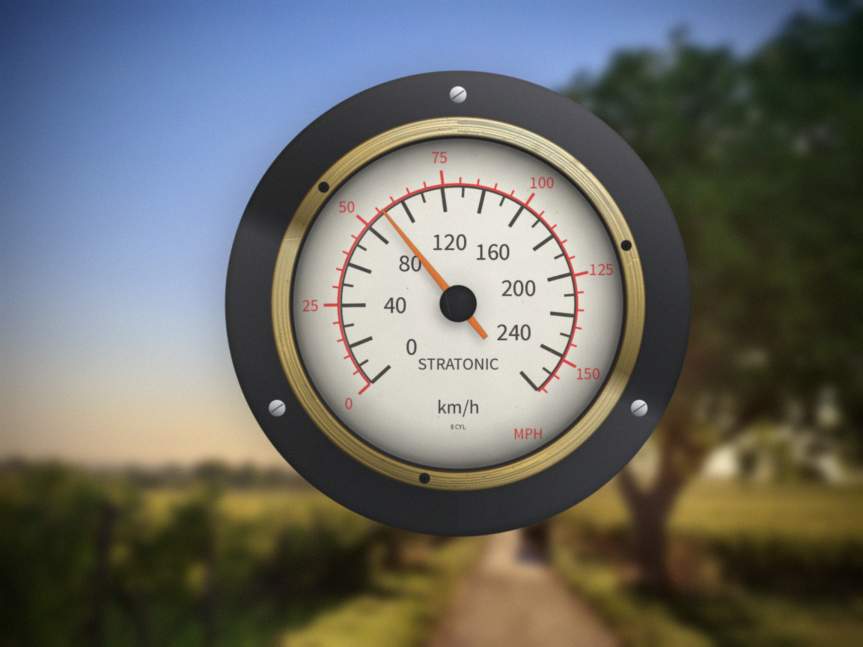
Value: 90,km/h
